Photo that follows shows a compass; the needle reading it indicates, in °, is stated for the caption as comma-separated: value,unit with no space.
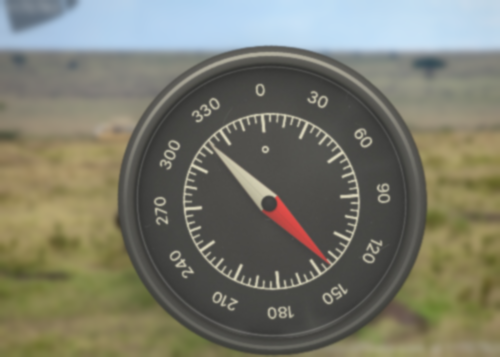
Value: 140,°
